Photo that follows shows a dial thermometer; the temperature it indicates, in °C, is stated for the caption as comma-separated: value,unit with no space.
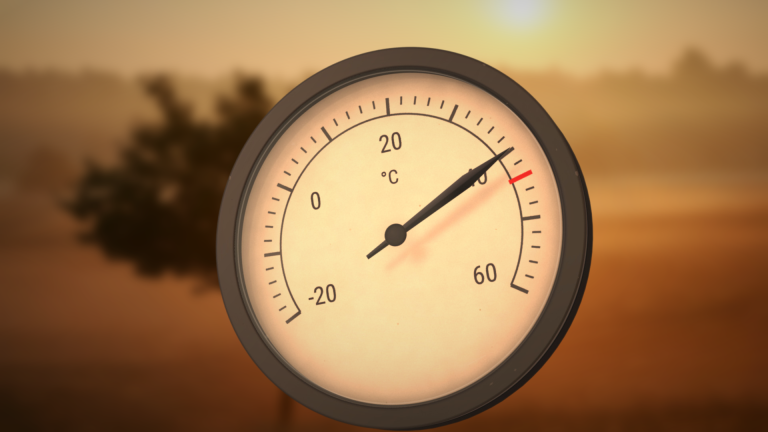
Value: 40,°C
